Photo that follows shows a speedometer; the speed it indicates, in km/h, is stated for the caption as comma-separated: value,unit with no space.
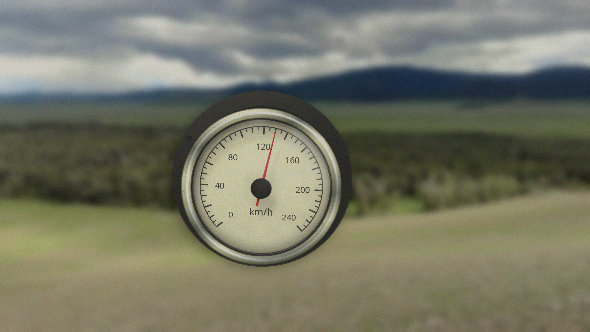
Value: 130,km/h
